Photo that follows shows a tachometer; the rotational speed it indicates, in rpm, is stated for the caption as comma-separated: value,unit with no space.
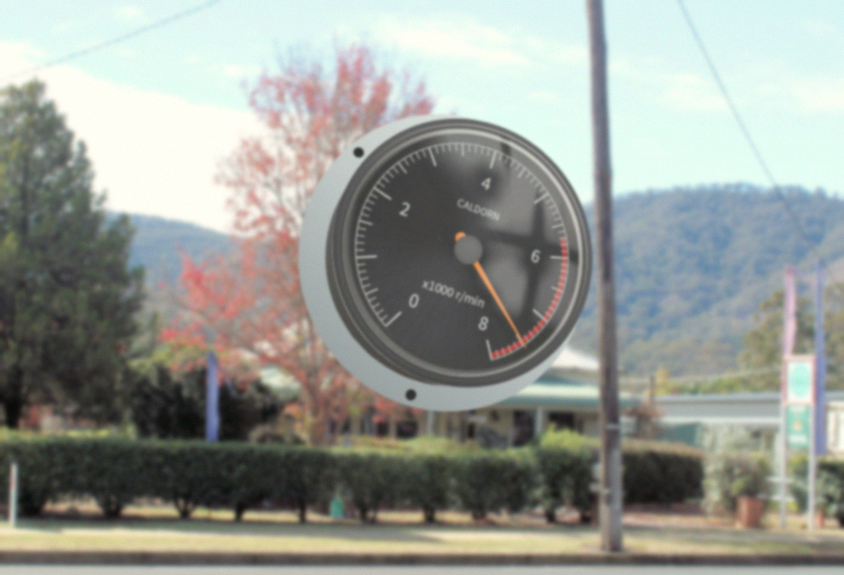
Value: 7500,rpm
